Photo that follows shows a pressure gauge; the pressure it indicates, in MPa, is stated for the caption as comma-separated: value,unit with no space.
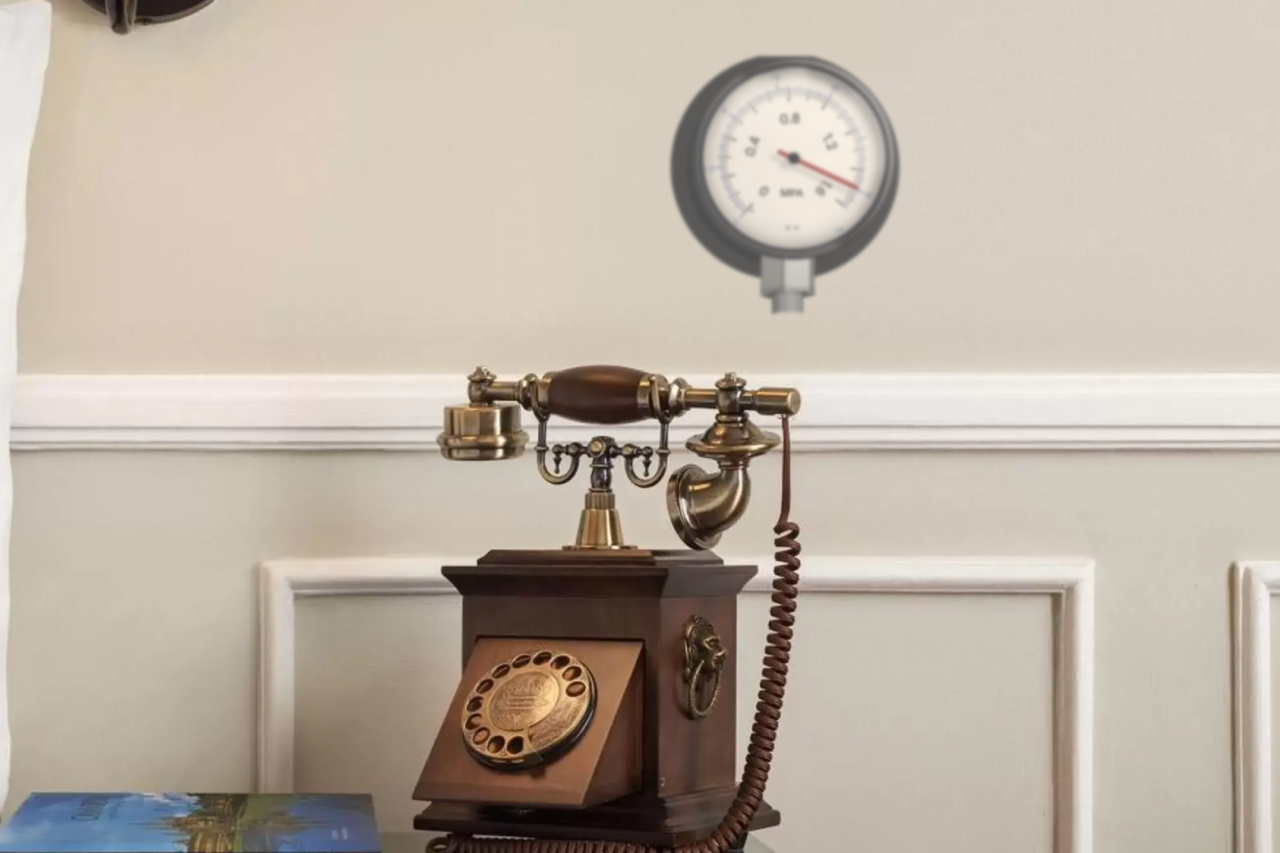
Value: 1.5,MPa
